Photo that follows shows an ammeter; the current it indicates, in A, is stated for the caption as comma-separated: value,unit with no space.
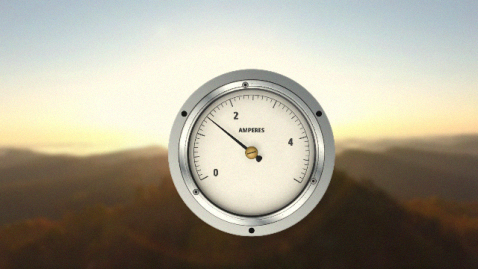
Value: 1.4,A
